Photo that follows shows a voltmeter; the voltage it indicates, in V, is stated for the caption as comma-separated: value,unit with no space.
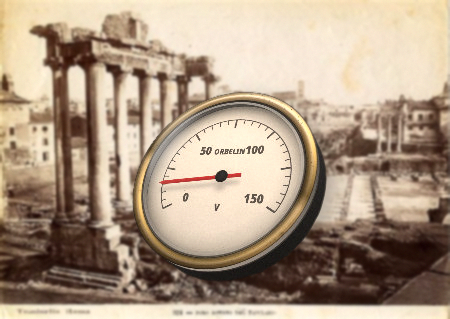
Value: 15,V
